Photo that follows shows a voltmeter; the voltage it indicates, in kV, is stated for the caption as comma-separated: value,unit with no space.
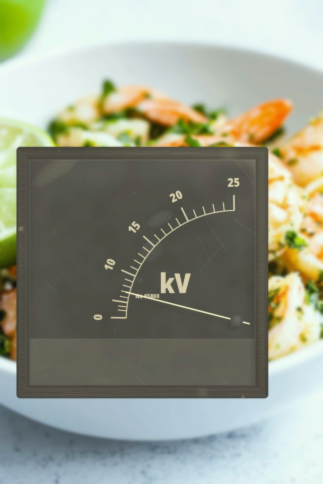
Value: 7,kV
